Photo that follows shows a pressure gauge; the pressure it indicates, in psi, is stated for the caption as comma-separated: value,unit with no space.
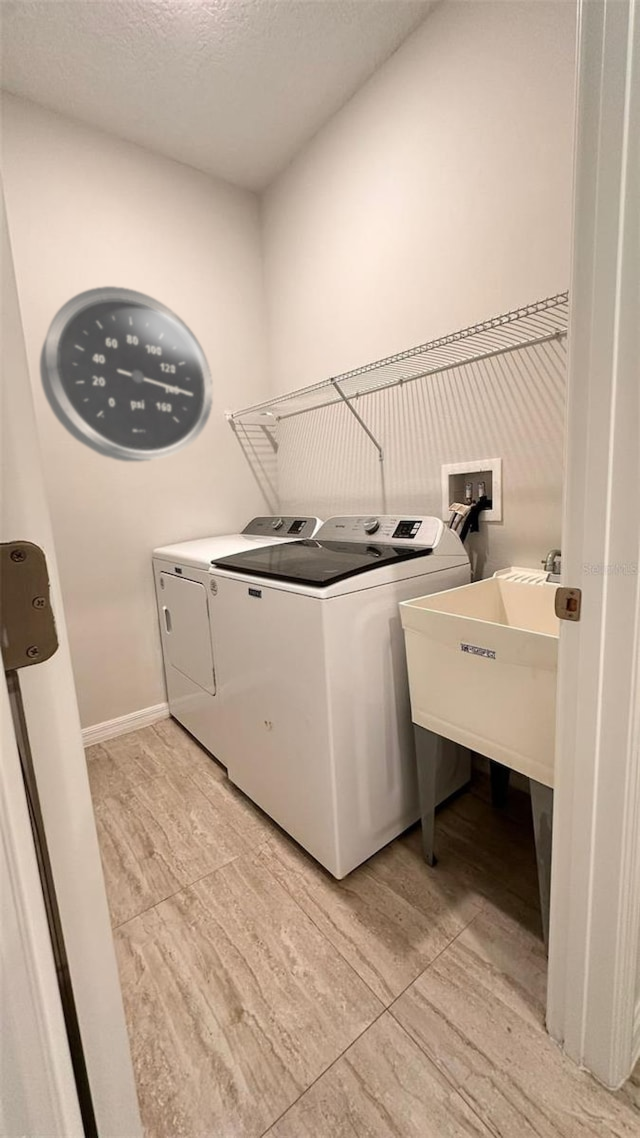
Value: 140,psi
